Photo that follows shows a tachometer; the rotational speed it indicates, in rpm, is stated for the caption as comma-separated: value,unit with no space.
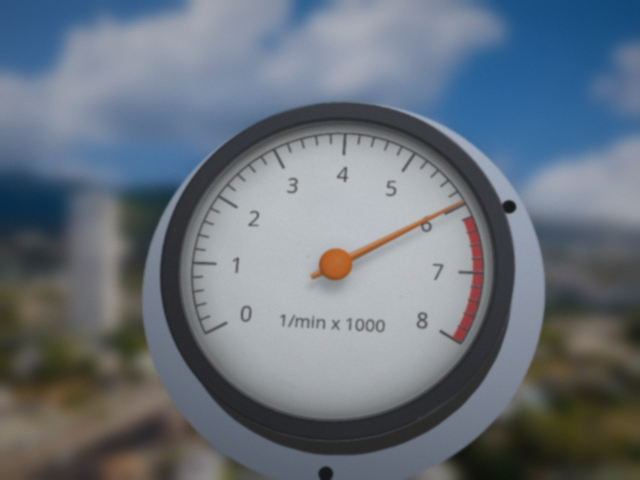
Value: 6000,rpm
